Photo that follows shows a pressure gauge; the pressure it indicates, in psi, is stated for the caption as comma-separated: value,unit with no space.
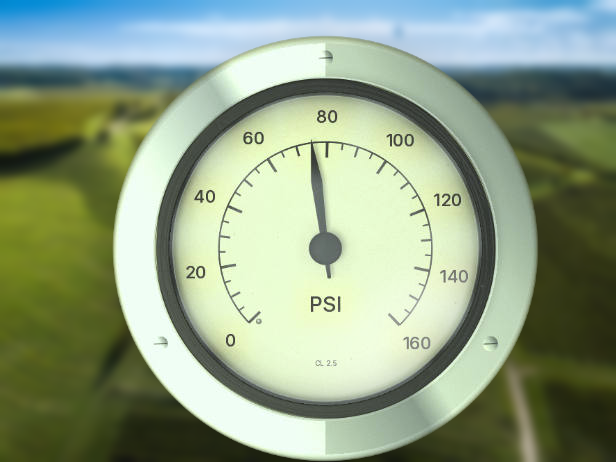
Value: 75,psi
